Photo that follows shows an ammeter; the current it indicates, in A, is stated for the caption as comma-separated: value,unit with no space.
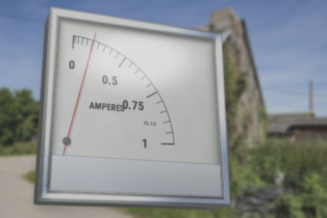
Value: 0.25,A
